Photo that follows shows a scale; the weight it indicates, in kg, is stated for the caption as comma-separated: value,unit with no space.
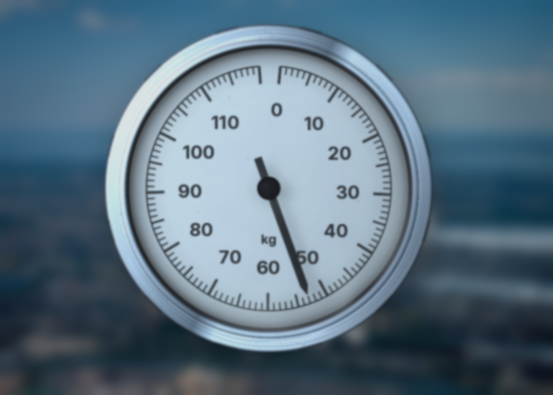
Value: 53,kg
